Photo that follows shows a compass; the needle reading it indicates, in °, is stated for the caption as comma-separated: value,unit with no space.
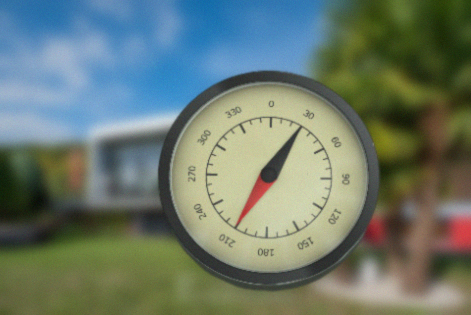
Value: 210,°
